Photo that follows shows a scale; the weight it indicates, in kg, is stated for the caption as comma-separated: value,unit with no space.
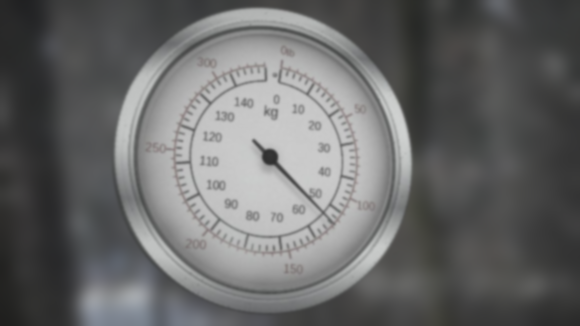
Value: 54,kg
